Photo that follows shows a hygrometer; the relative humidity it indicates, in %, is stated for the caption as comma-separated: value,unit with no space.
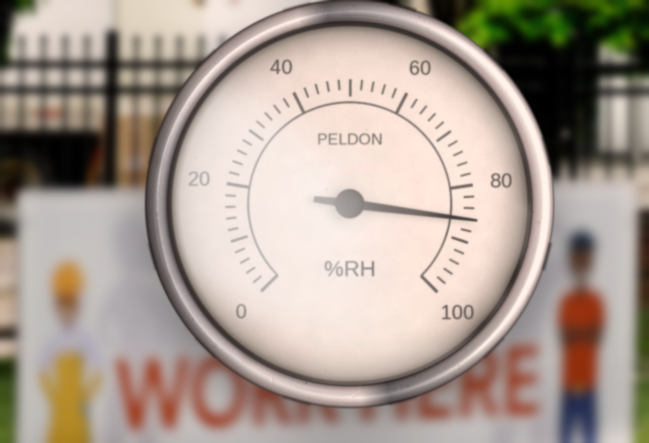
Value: 86,%
